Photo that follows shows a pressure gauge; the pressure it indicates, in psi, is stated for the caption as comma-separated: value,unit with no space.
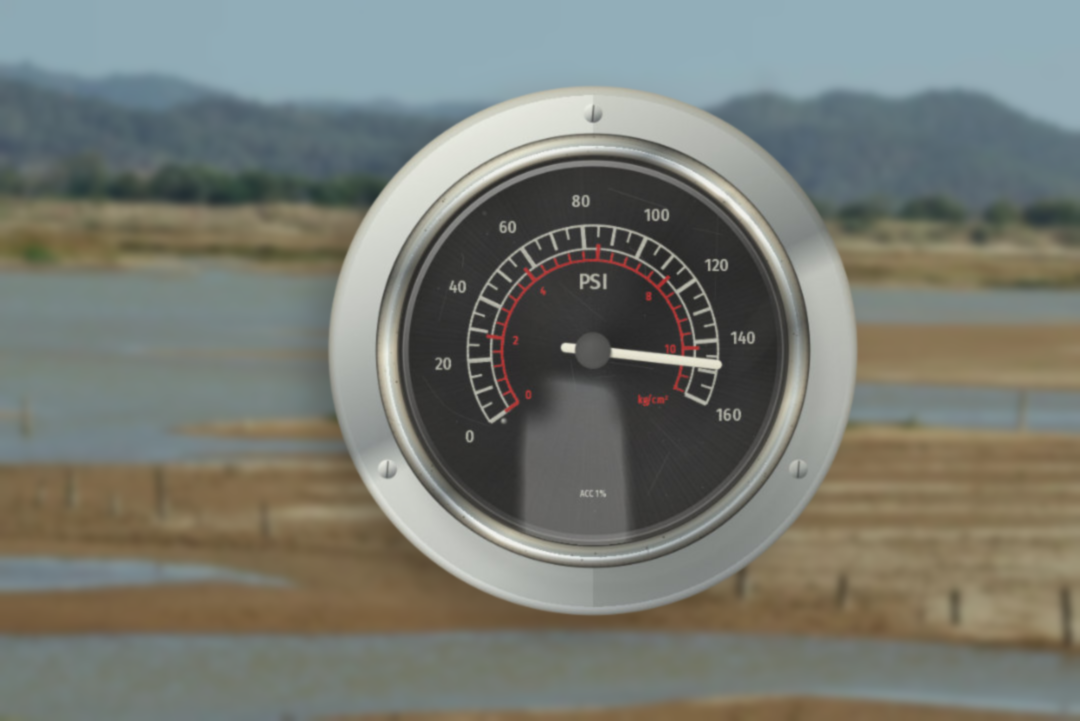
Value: 147.5,psi
